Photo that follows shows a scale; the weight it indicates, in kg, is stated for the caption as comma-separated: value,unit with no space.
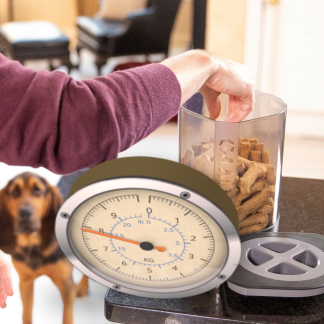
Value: 8,kg
